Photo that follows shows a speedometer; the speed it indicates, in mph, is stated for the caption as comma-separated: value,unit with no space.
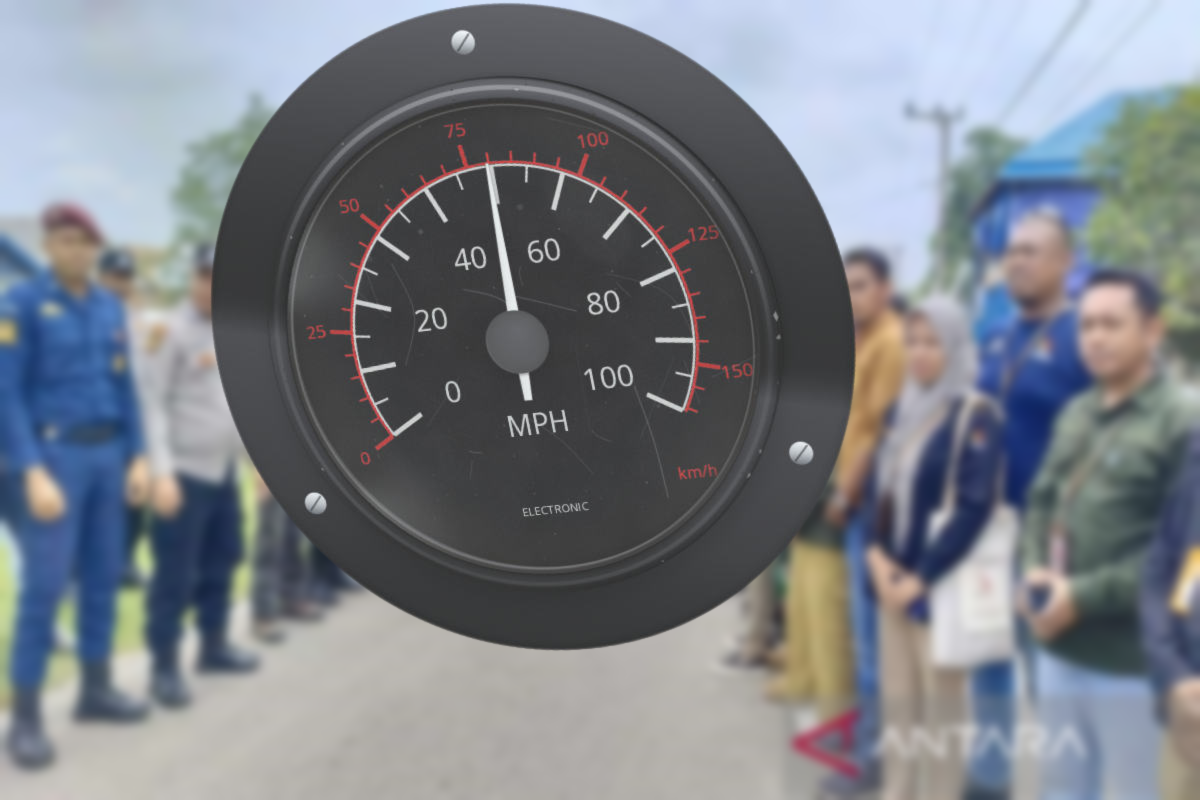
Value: 50,mph
